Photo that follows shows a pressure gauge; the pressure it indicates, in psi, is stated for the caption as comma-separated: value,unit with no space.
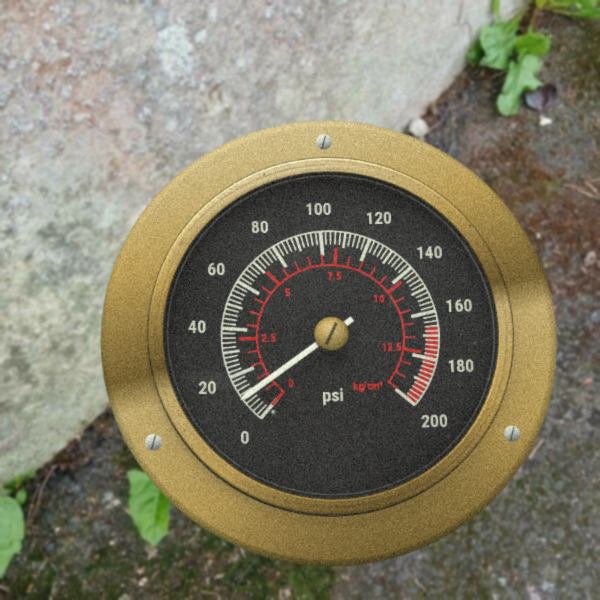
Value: 10,psi
